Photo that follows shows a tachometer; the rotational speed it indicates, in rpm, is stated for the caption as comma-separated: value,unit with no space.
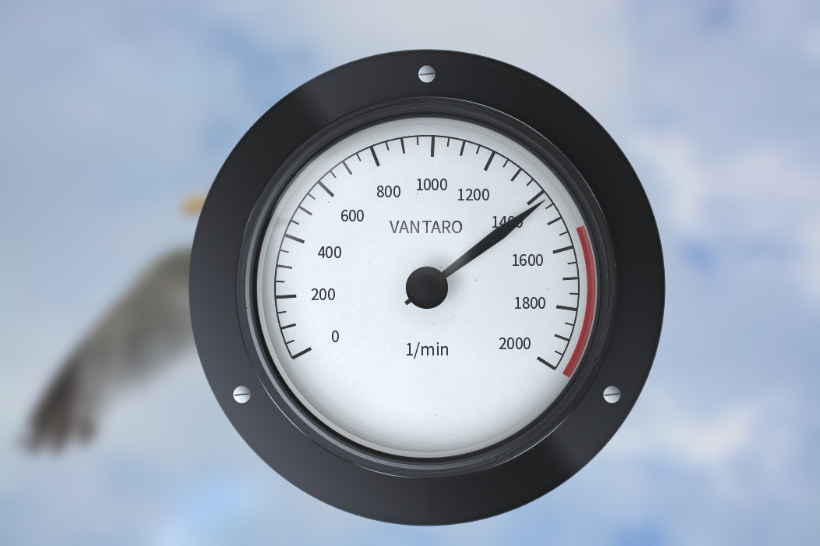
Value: 1425,rpm
